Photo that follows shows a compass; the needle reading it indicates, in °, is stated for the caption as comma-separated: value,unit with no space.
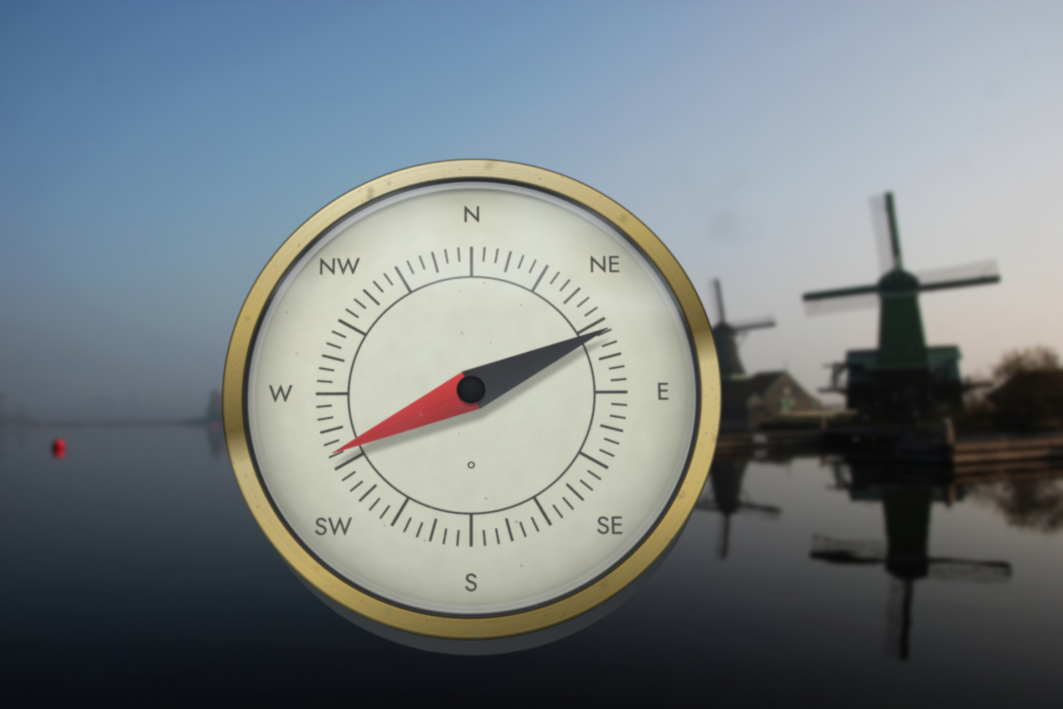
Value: 245,°
